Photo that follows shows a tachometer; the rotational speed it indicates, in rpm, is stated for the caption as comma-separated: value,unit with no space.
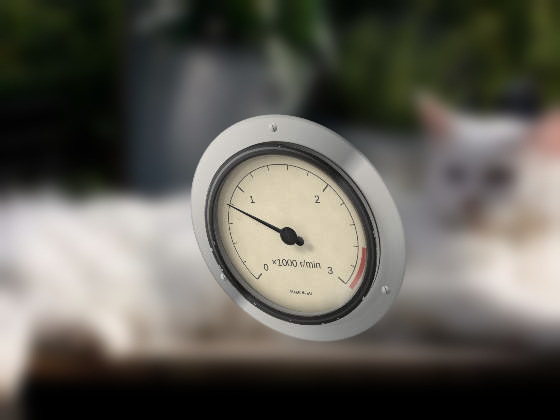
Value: 800,rpm
